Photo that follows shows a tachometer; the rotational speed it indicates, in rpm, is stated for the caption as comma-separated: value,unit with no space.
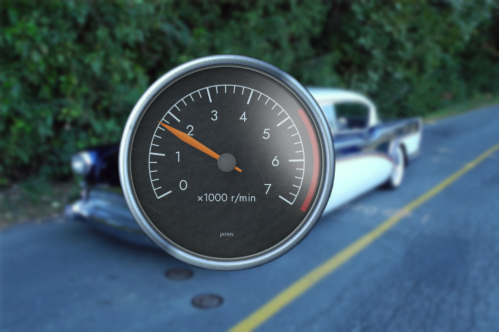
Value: 1700,rpm
